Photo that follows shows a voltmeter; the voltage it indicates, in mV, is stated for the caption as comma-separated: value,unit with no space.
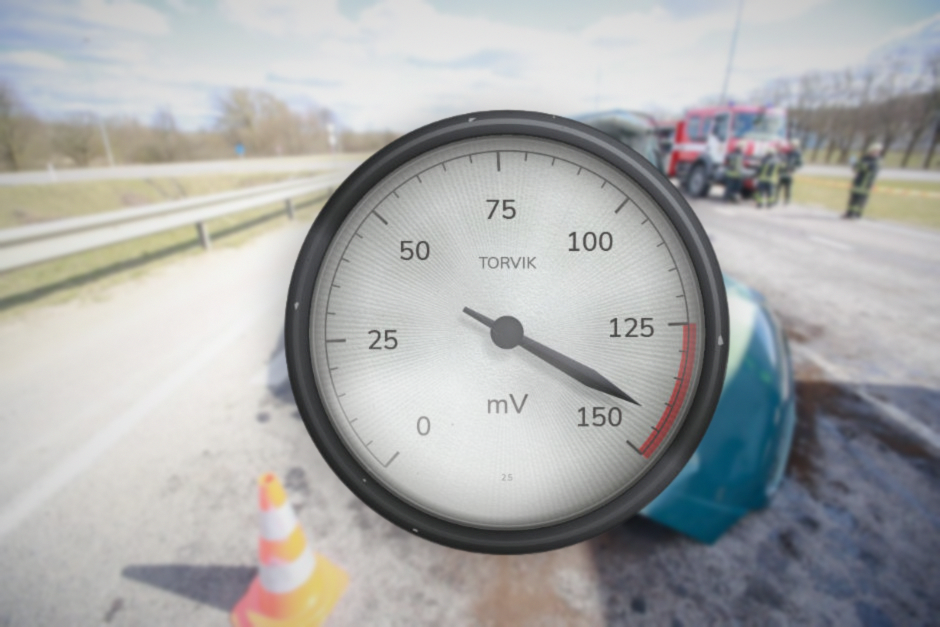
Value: 142.5,mV
